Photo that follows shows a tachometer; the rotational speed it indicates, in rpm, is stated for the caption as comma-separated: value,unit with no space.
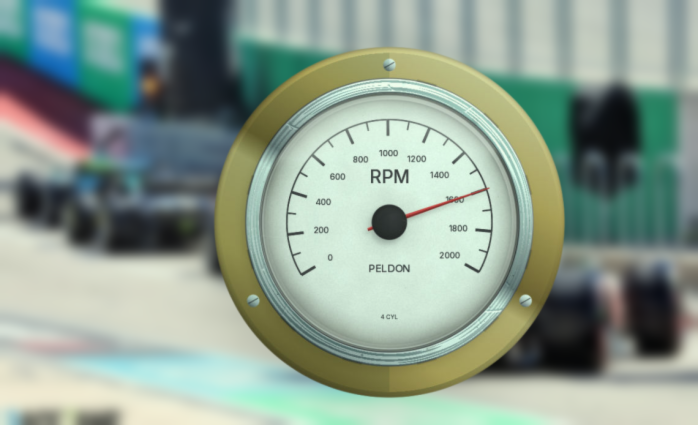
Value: 1600,rpm
